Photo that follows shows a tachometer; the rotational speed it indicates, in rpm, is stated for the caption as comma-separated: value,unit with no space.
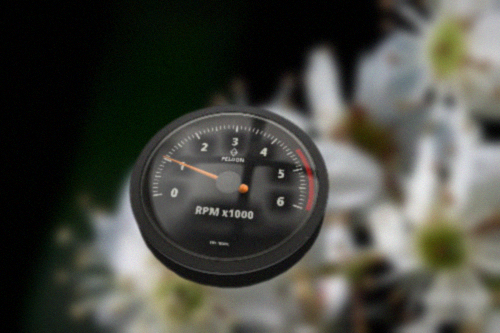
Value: 1000,rpm
